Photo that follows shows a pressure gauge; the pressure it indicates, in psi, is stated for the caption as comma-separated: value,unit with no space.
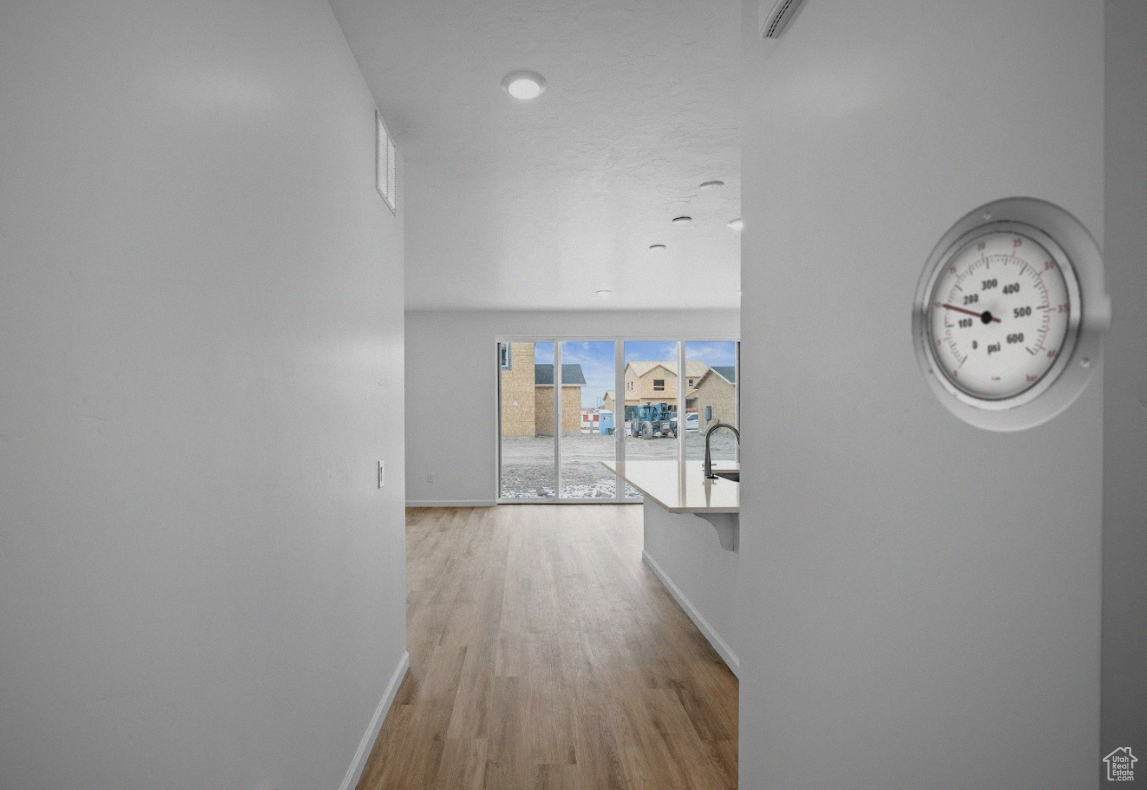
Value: 150,psi
